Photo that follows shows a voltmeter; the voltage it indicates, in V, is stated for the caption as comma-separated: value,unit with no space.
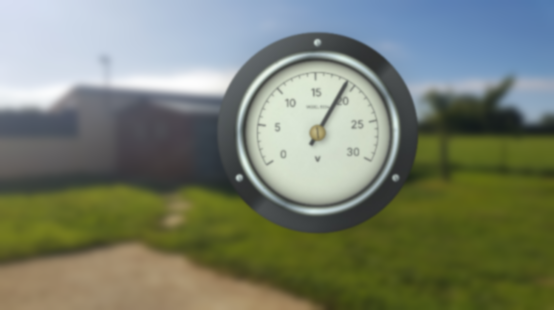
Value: 19,V
